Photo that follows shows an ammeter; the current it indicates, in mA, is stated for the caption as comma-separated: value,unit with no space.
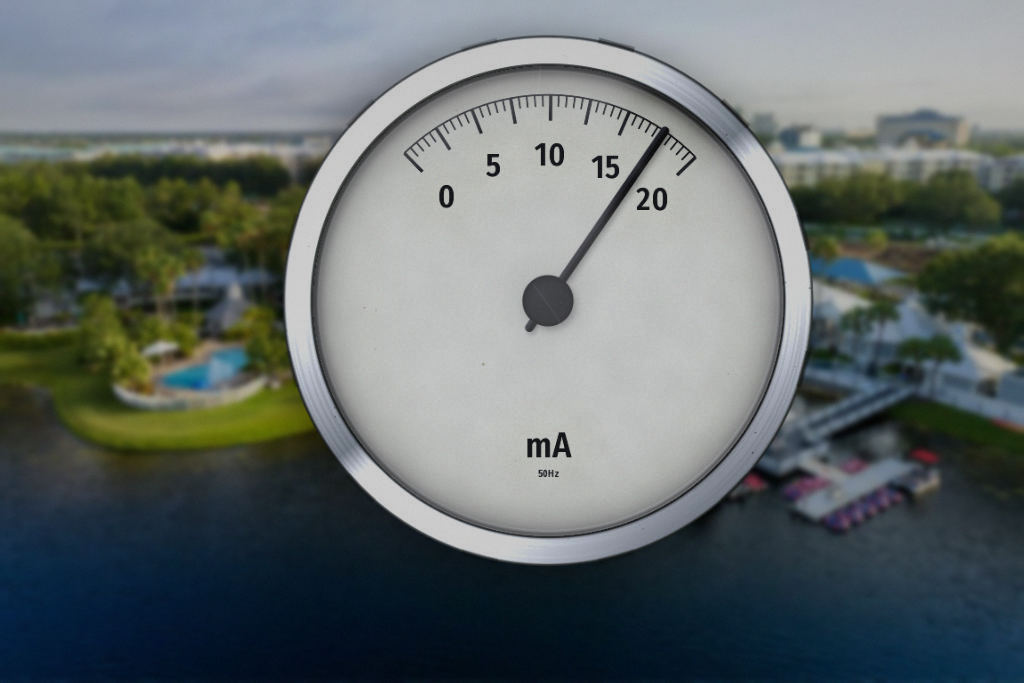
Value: 17.5,mA
